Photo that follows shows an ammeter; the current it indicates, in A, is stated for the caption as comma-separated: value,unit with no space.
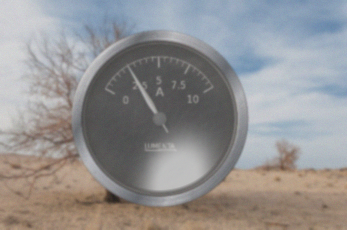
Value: 2.5,A
